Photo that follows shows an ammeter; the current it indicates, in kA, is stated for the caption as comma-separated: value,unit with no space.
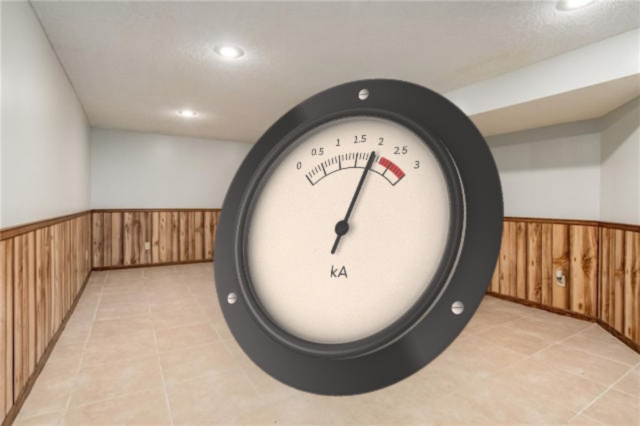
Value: 2,kA
